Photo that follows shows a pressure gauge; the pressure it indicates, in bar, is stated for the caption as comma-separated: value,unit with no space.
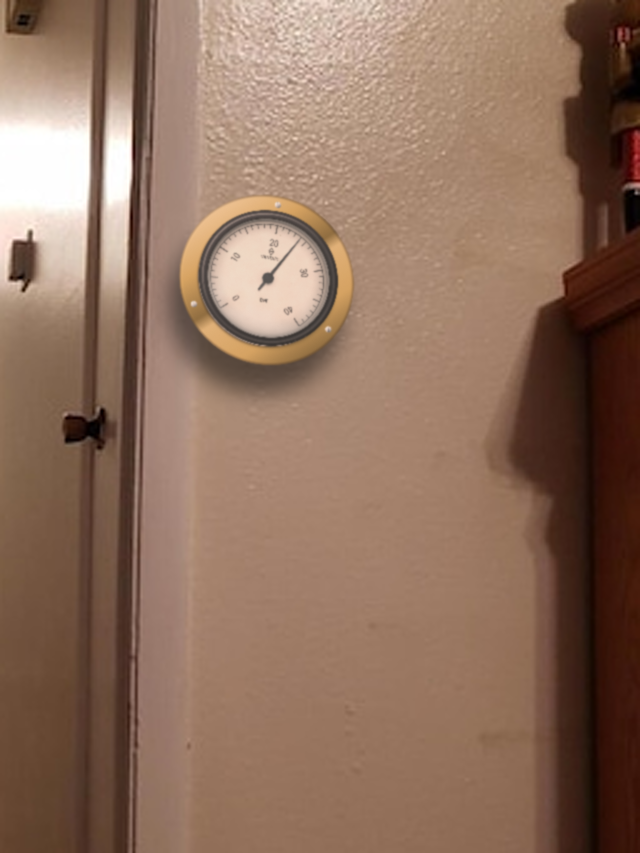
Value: 24,bar
